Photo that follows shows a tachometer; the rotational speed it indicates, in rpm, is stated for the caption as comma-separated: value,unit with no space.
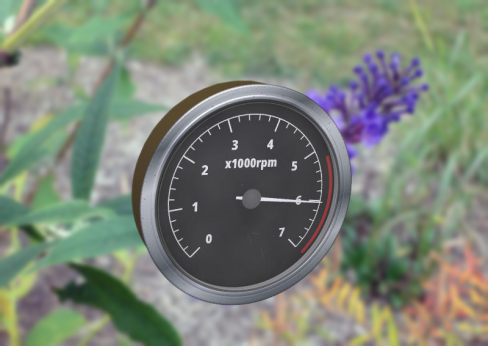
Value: 6000,rpm
